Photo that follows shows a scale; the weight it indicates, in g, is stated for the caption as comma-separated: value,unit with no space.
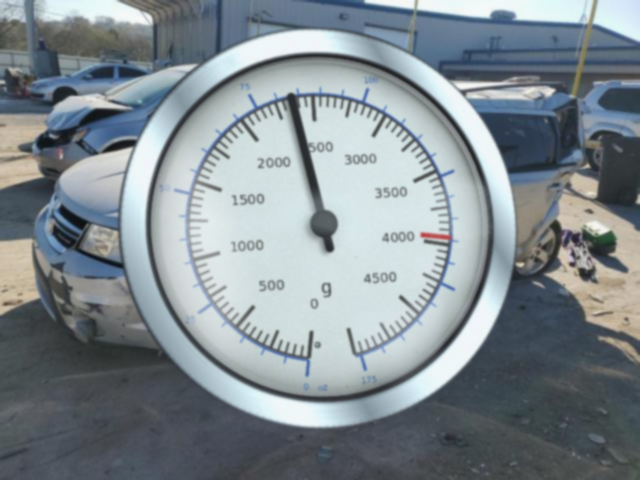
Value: 2350,g
